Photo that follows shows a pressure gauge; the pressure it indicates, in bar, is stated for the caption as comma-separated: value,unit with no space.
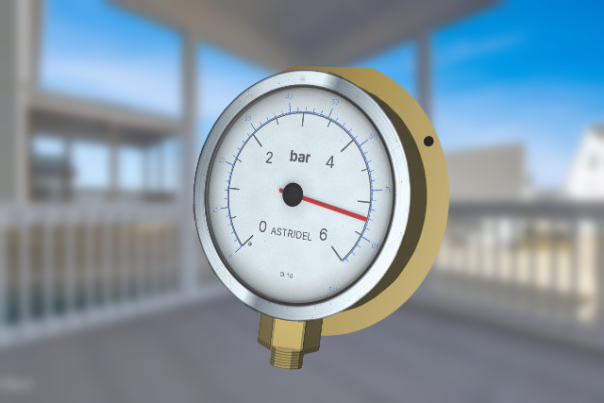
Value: 5.25,bar
